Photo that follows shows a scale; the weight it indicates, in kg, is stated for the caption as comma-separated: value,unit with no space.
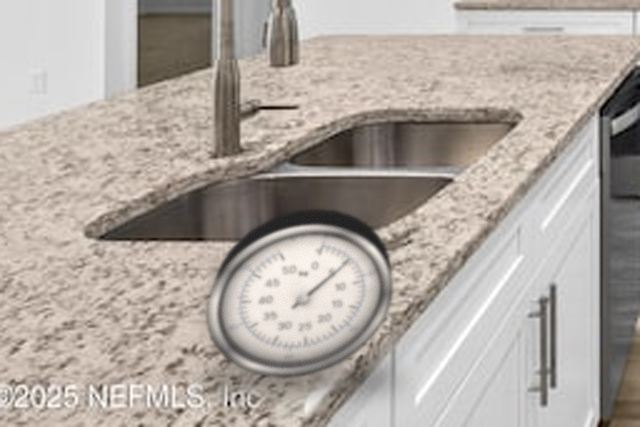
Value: 5,kg
